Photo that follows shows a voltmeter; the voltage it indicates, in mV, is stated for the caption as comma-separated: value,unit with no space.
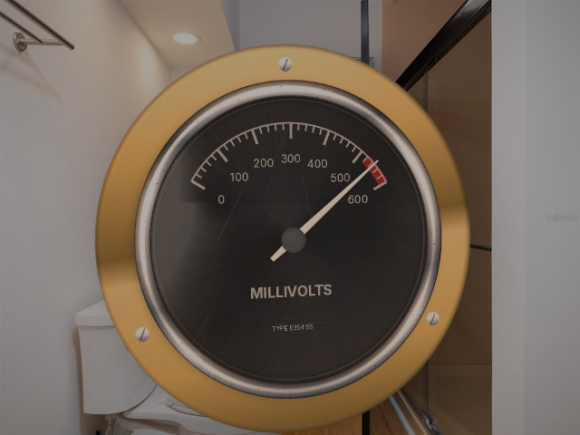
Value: 540,mV
